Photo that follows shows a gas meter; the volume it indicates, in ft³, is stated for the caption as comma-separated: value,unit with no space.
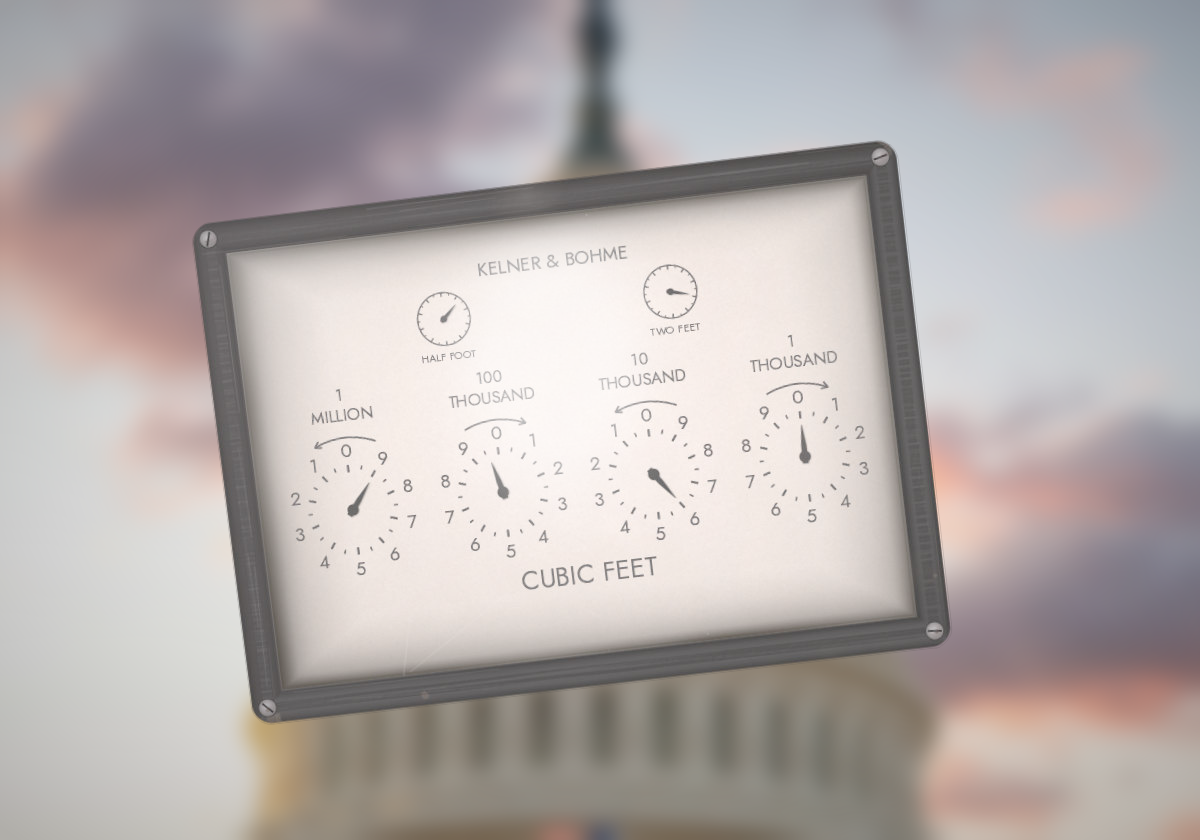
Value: 896000,ft³
